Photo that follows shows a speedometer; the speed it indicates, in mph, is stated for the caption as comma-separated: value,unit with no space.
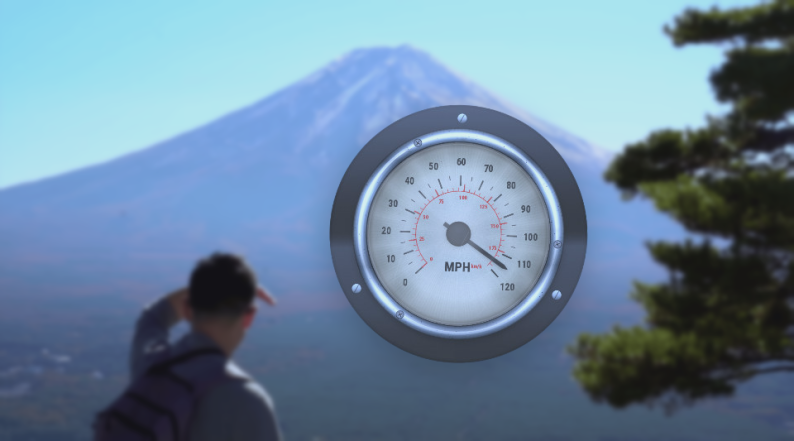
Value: 115,mph
